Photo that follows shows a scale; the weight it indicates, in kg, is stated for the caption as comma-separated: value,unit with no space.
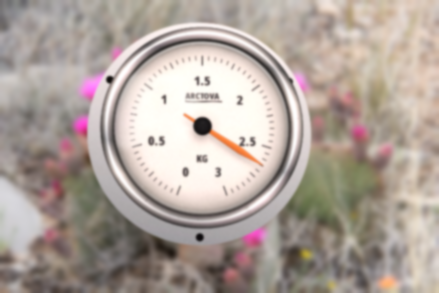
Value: 2.65,kg
